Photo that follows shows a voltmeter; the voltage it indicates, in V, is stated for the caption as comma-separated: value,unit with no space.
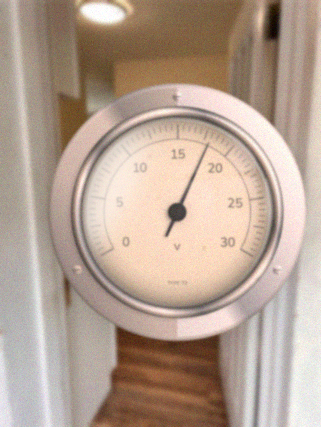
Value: 18,V
